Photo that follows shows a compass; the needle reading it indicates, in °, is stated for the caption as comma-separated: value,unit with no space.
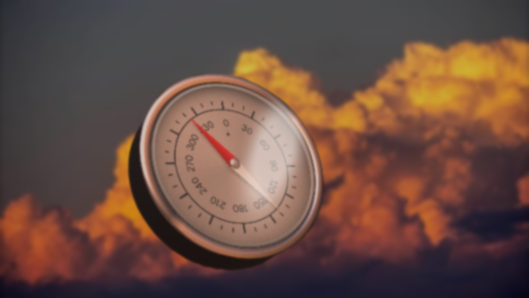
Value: 320,°
